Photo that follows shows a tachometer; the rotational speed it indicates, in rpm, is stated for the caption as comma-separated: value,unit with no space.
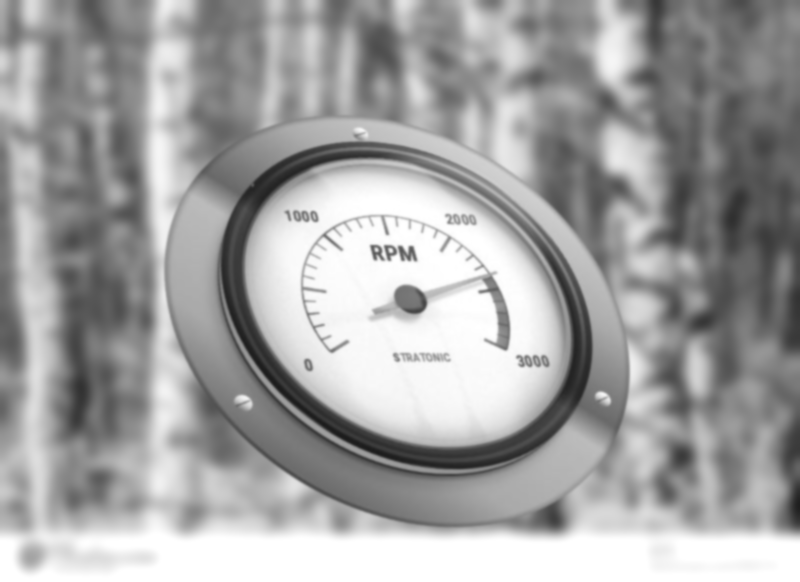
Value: 2400,rpm
